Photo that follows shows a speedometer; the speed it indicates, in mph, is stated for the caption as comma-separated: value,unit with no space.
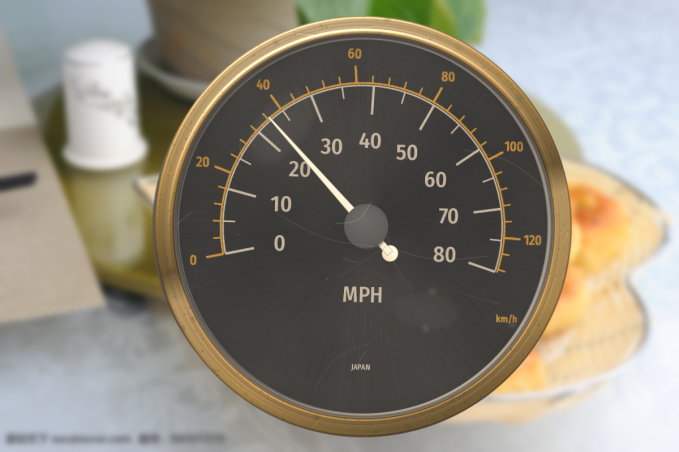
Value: 22.5,mph
